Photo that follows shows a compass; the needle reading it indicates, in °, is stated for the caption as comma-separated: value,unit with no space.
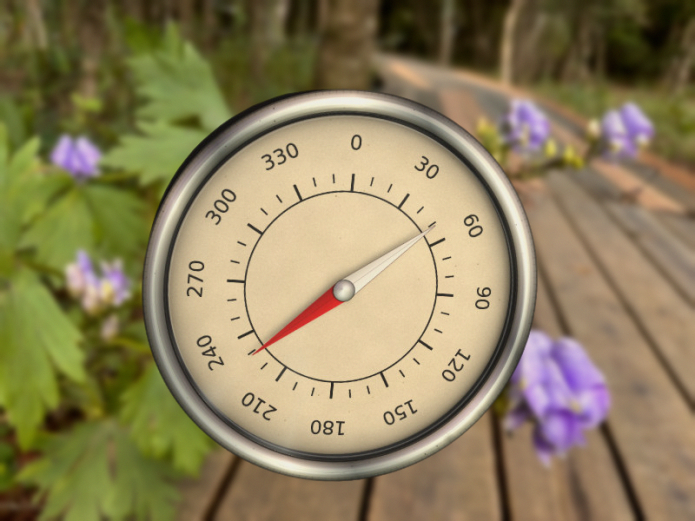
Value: 230,°
